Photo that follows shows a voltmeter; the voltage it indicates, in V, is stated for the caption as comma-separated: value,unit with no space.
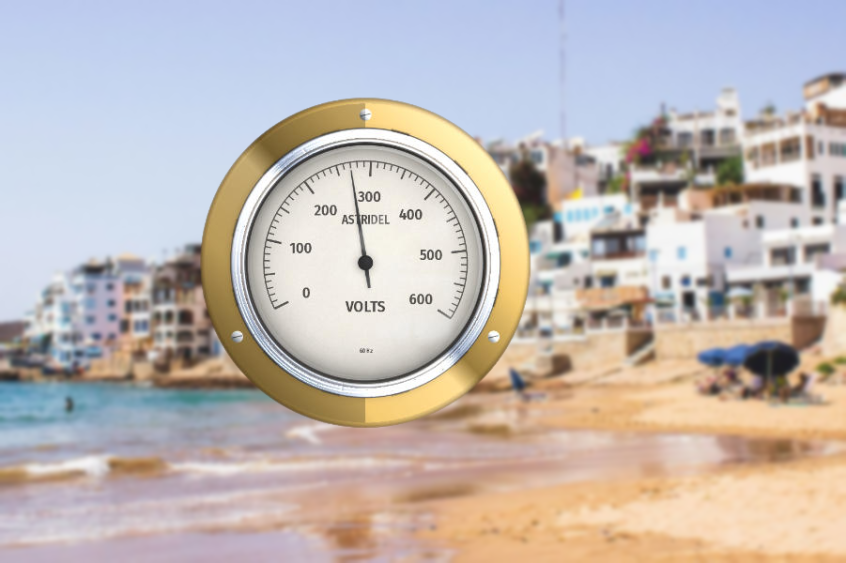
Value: 270,V
